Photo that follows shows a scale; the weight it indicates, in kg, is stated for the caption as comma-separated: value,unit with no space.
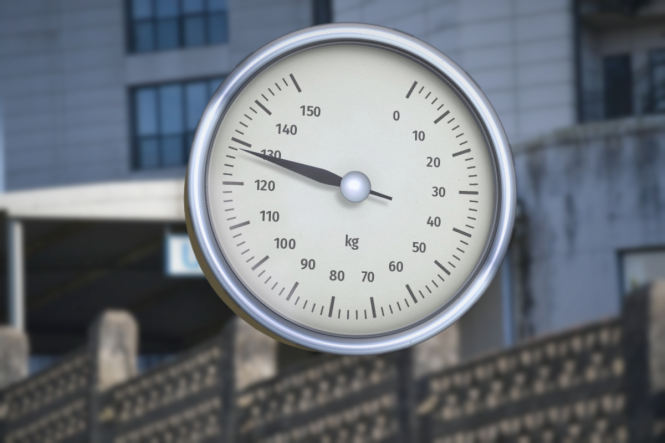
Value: 128,kg
